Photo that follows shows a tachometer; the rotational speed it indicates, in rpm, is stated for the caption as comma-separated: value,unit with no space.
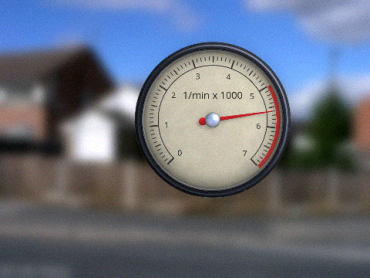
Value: 5600,rpm
